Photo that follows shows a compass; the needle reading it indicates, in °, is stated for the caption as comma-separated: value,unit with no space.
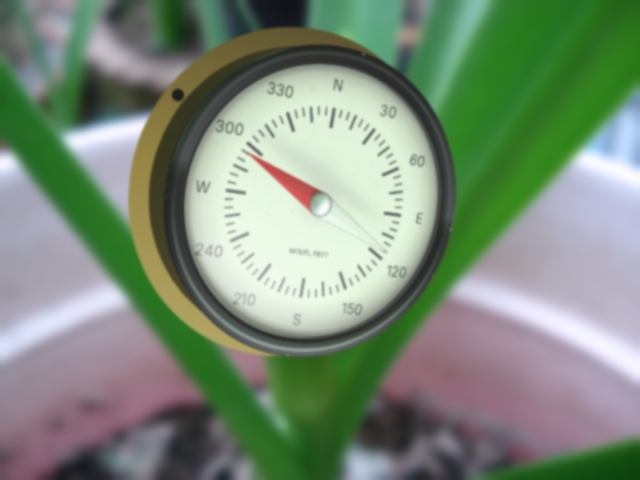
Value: 295,°
